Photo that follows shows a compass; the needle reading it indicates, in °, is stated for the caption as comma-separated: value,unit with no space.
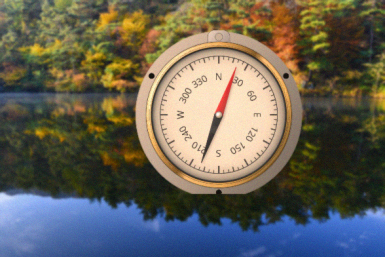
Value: 20,°
